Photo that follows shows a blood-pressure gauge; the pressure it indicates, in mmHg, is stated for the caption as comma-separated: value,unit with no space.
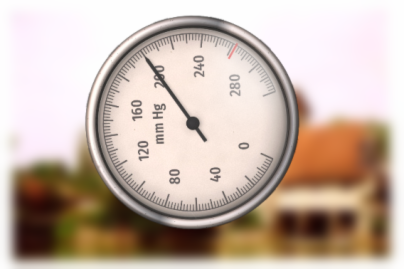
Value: 200,mmHg
